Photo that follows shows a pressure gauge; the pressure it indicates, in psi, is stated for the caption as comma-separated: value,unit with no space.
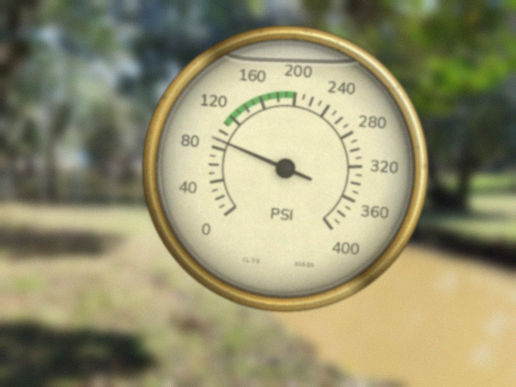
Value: 90,psi
